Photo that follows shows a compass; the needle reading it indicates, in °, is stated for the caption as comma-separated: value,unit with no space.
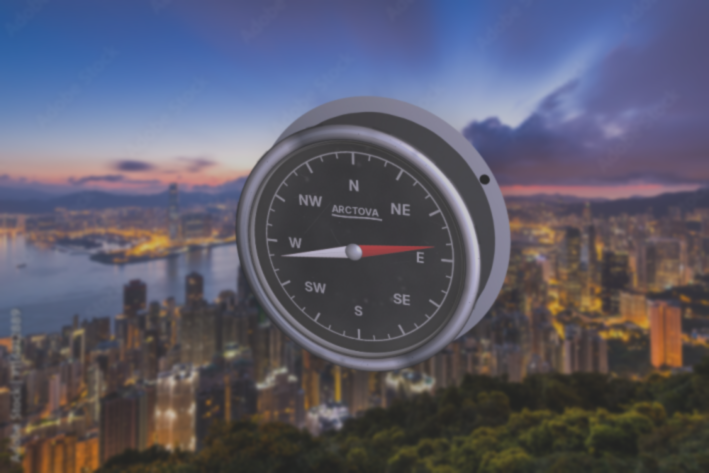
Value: 80,°
